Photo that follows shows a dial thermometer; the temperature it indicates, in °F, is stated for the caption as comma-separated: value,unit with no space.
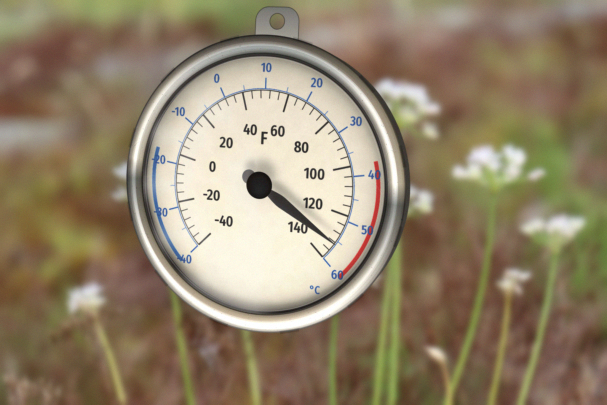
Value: 132,°F
